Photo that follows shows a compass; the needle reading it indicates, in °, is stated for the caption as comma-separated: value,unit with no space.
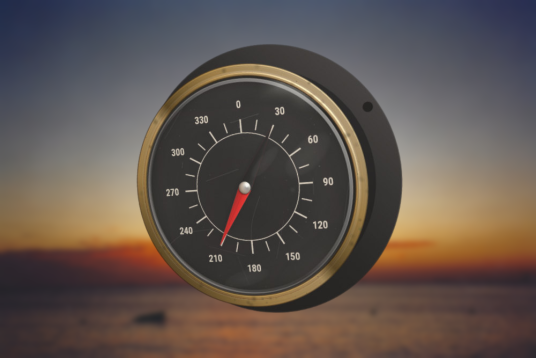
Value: 210,°
